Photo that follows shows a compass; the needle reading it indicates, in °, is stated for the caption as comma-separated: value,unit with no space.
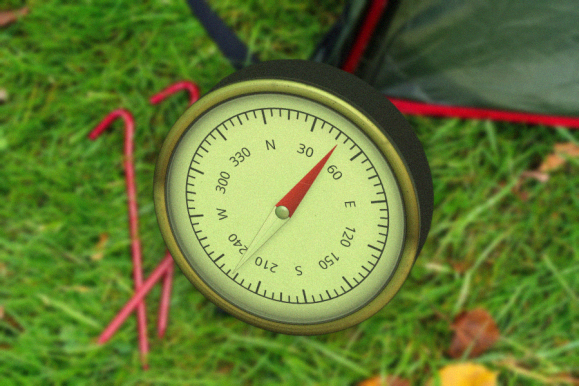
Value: 47.5,°
